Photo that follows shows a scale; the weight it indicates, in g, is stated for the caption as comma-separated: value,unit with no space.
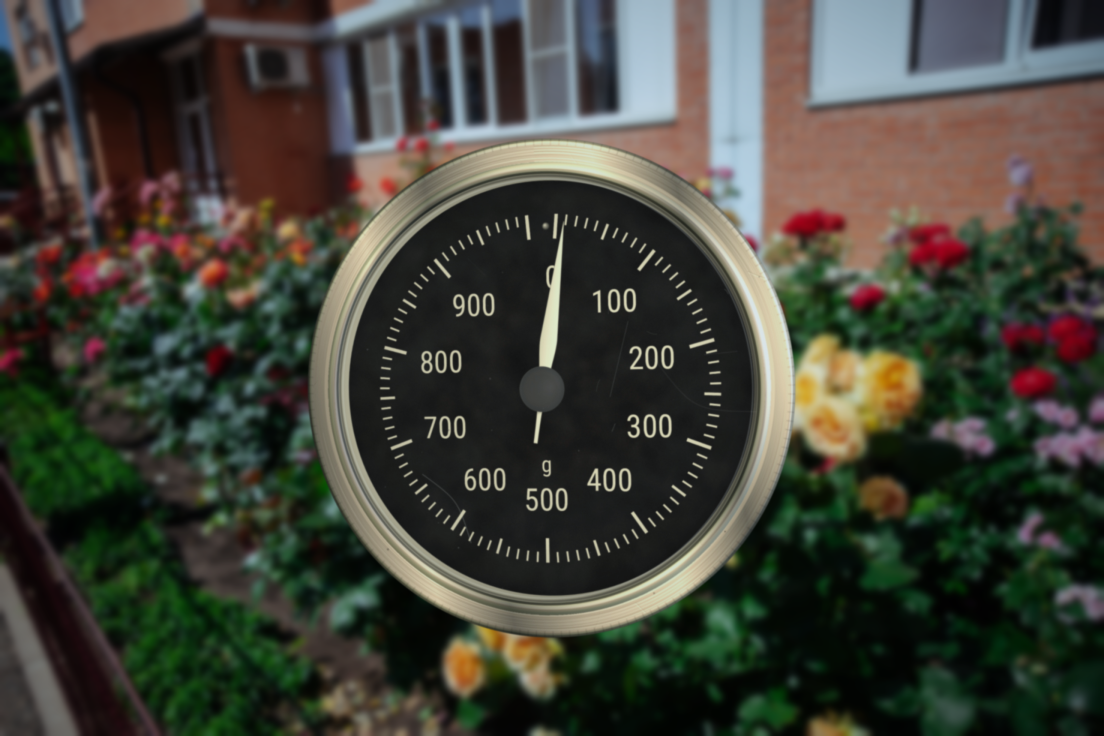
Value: 10,g
